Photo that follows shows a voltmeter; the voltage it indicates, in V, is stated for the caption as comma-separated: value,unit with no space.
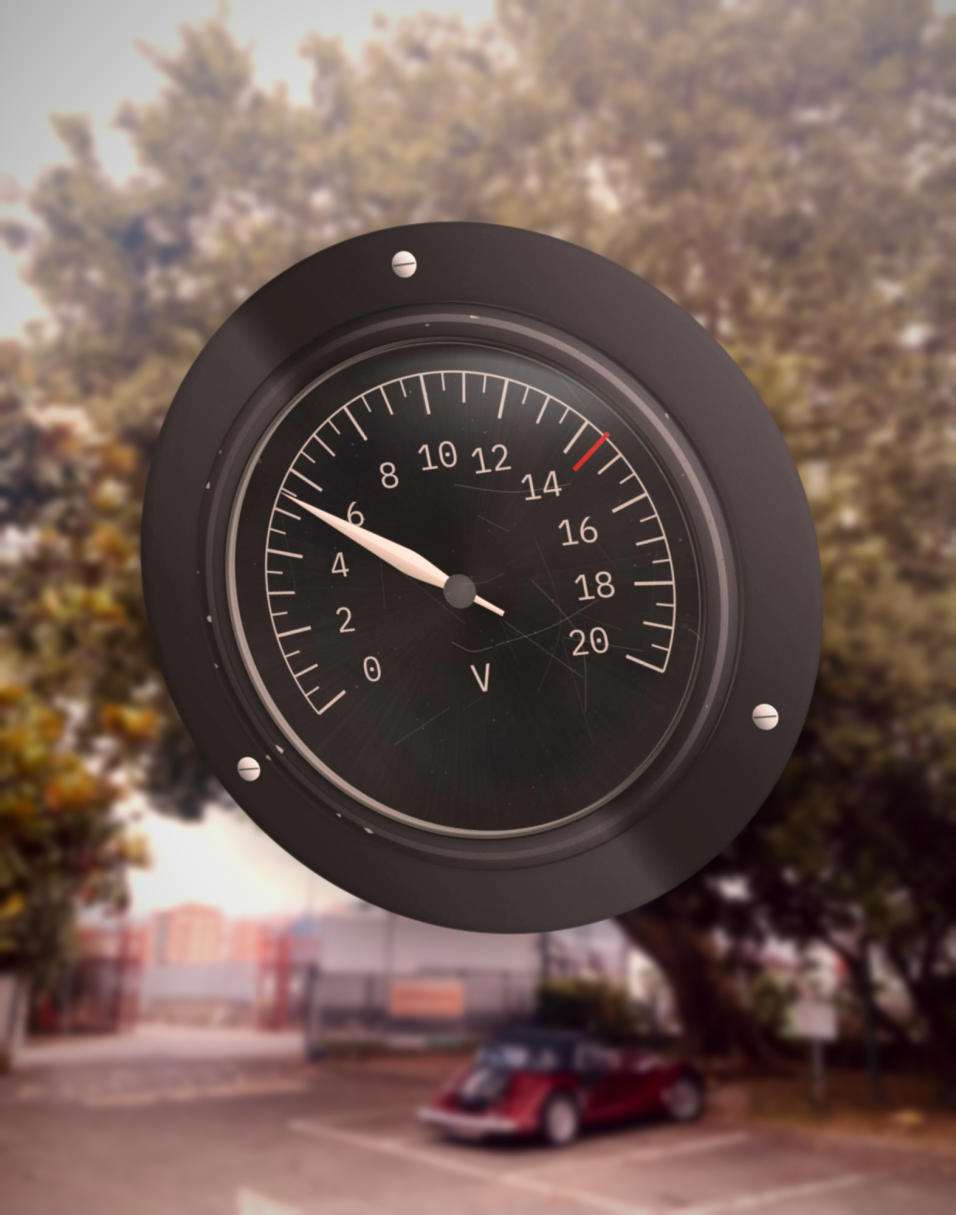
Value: 5.5,V
